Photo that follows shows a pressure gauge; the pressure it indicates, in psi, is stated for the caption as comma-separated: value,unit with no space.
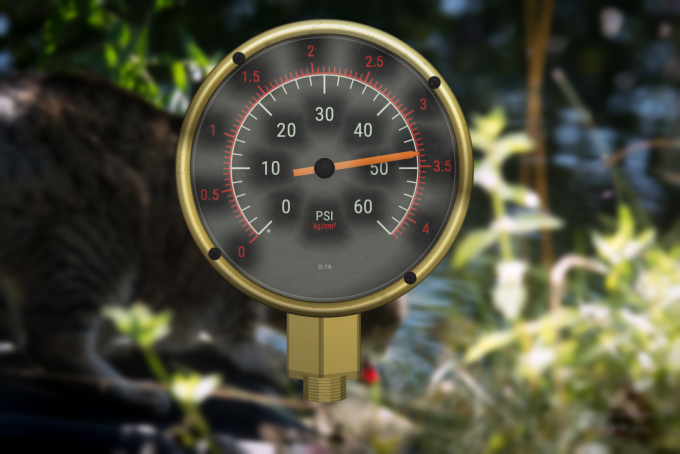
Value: 48,psi
